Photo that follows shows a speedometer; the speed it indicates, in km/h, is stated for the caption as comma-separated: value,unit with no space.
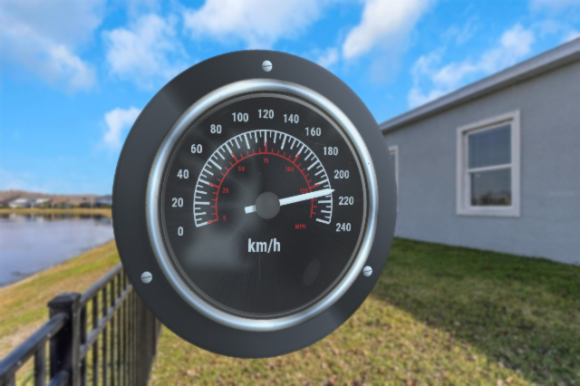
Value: 210,km/h
